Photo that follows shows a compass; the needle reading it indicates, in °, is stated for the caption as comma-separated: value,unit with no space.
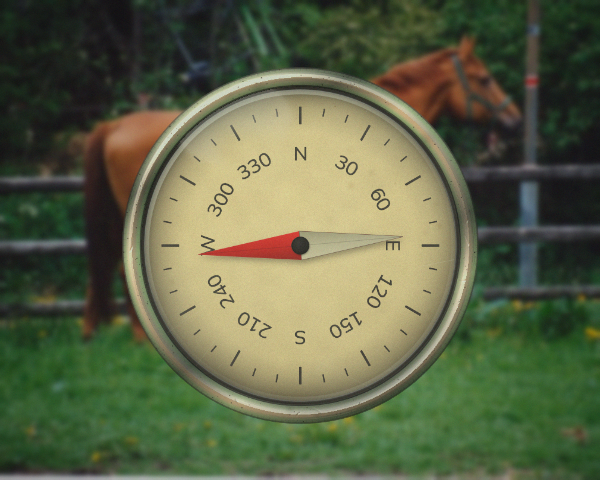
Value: 265,°
